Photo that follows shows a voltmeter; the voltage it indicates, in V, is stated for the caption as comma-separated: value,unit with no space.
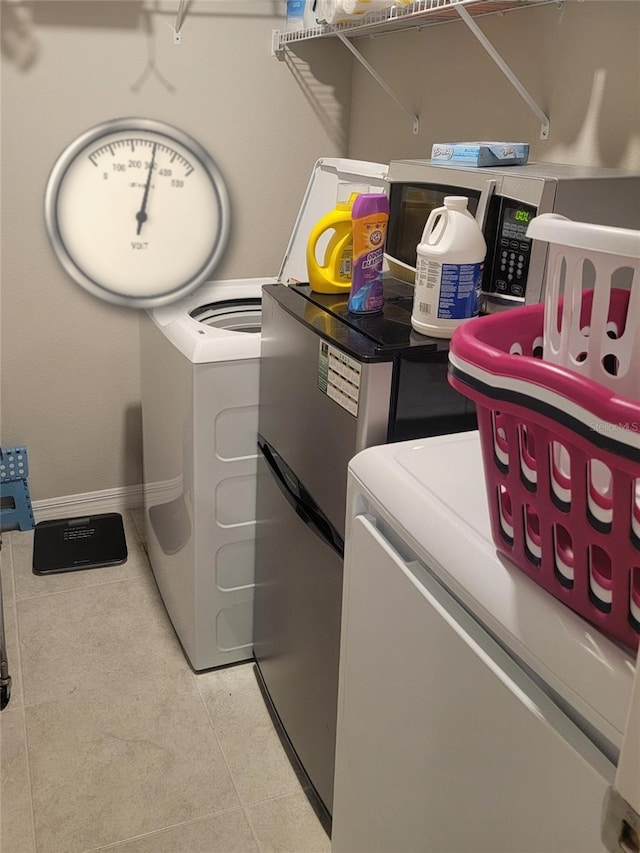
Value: 300,V
